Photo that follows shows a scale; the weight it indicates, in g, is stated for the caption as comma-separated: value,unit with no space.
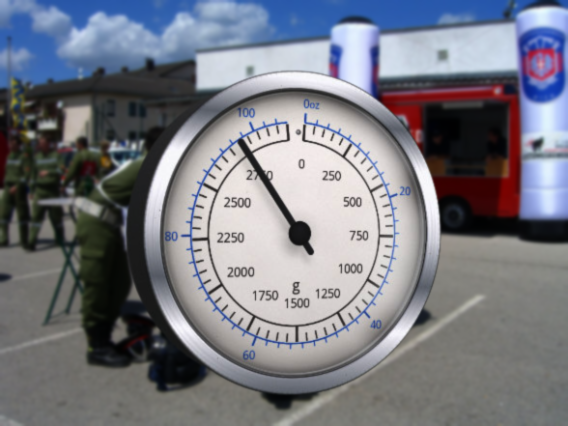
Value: 2750,g
